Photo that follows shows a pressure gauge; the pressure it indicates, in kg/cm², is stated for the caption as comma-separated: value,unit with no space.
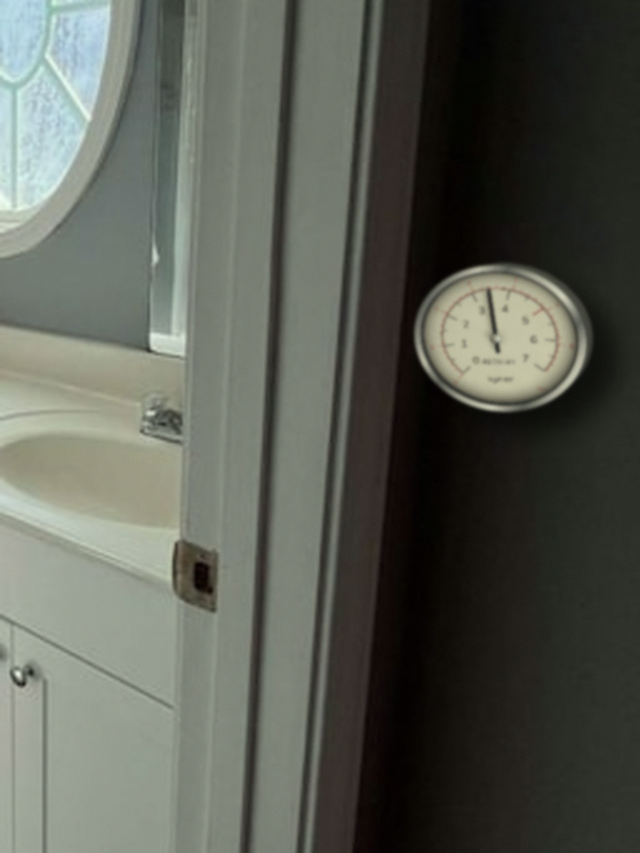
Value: 3.5,kg/cm²
